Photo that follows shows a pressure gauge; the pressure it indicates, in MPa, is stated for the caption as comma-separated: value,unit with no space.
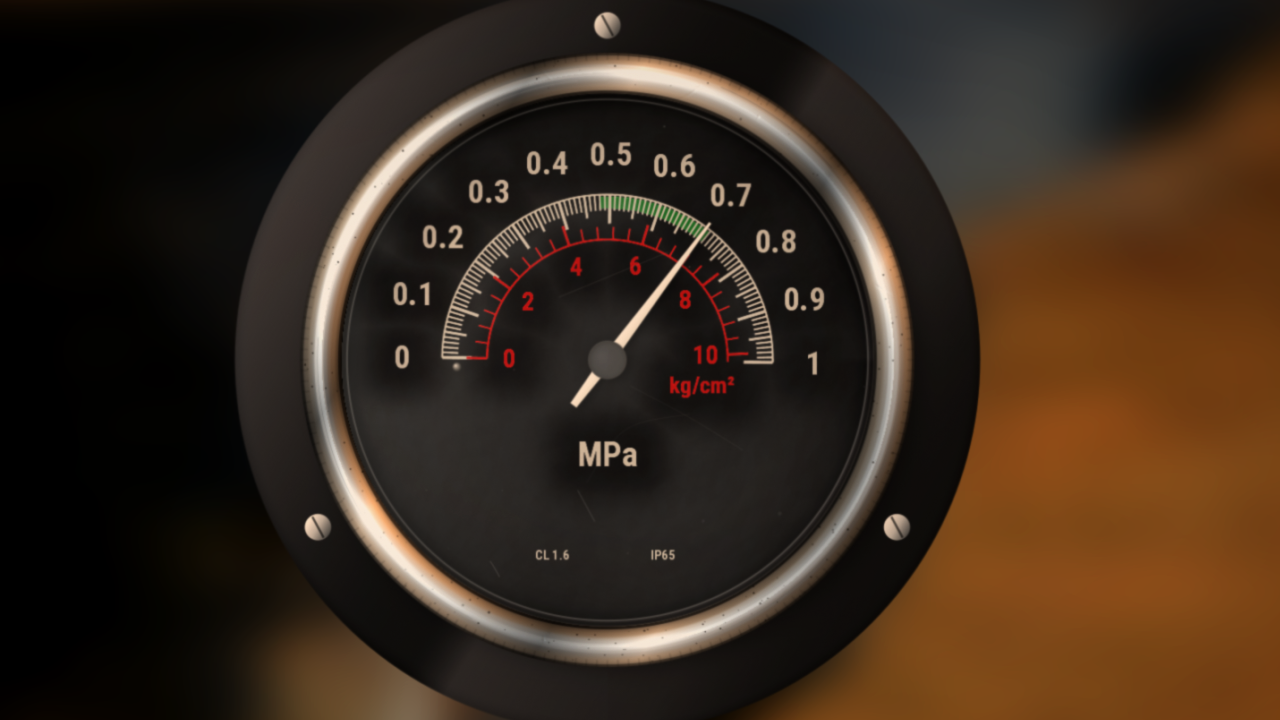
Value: 0.7,MPa
